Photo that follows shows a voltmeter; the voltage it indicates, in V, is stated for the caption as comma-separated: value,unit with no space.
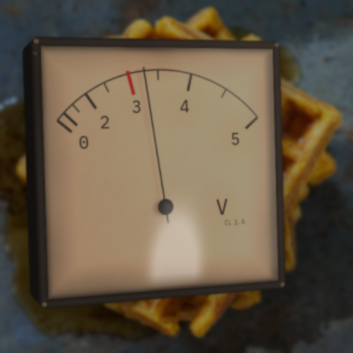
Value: 3.25,V
